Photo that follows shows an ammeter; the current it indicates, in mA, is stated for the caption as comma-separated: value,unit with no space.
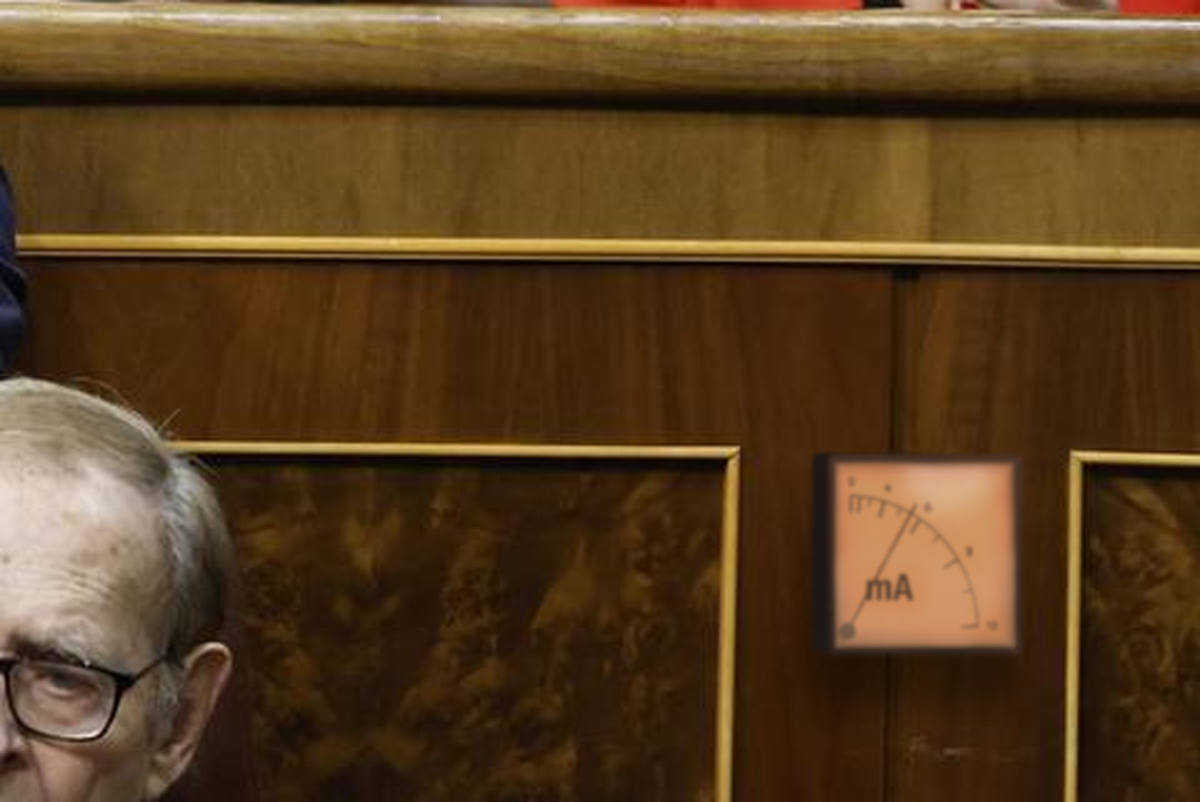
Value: 5.5,mA
